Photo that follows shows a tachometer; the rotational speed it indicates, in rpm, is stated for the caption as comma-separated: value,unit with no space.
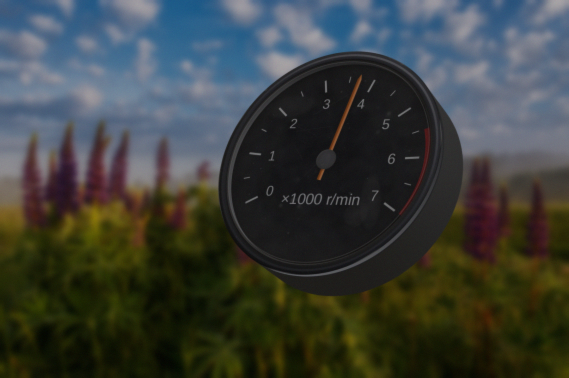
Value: 3750,rpm
